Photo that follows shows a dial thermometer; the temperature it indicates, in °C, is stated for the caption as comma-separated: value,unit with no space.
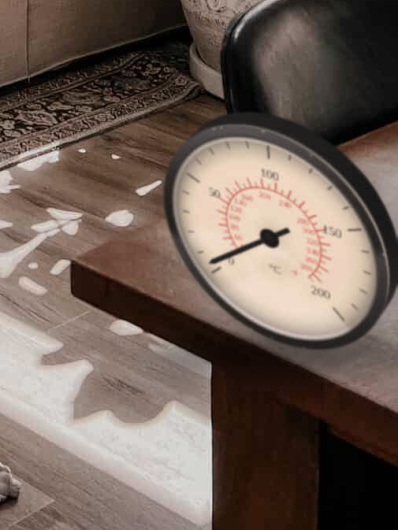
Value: 5,°C
